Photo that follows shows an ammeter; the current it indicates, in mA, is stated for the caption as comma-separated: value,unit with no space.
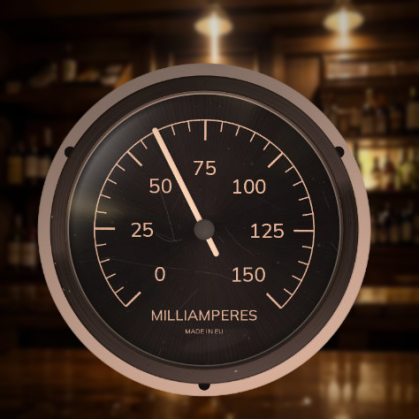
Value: 60,mA
